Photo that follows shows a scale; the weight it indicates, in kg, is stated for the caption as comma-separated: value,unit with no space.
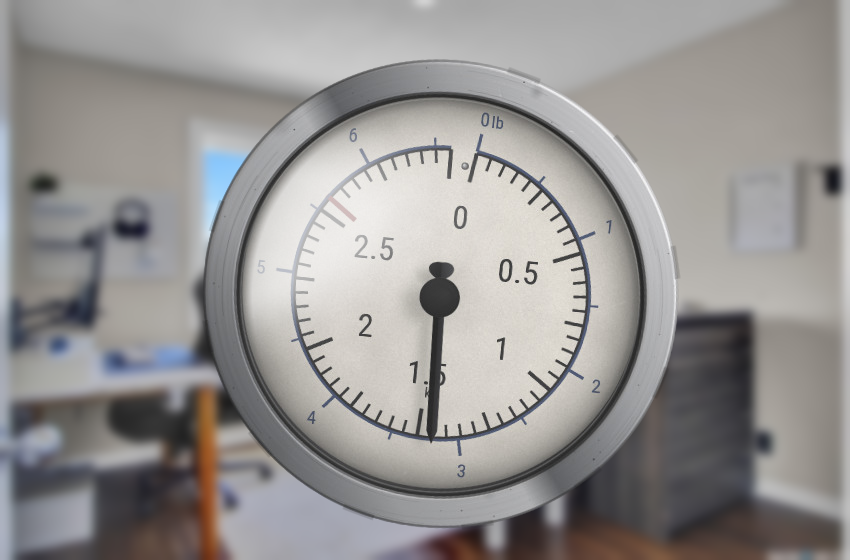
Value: 1.45,kg
